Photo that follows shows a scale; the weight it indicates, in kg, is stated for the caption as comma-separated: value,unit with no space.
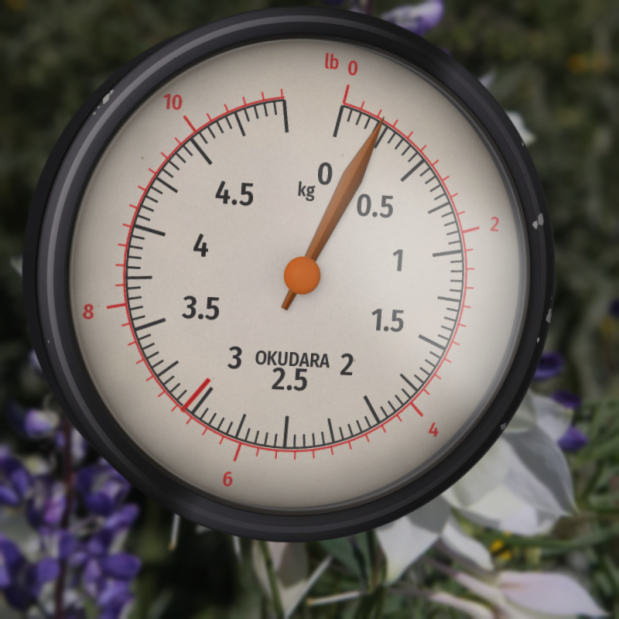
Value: 0.2,kg
